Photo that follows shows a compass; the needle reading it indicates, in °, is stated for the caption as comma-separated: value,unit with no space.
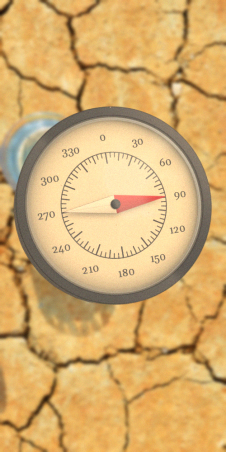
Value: 90,°
